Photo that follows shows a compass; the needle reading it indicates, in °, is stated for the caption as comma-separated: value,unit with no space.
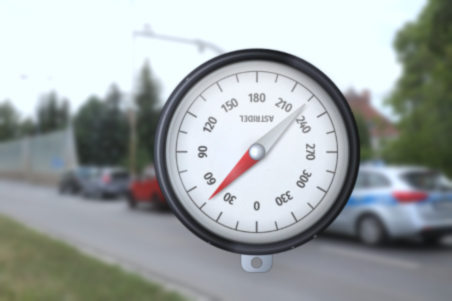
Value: 45,°
